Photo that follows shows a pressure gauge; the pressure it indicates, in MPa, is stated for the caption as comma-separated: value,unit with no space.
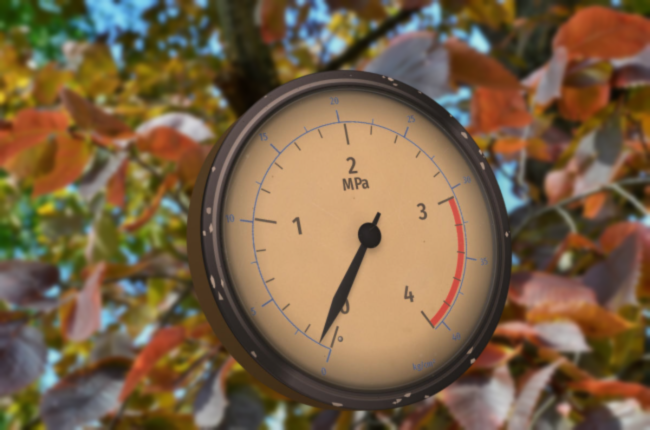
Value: 0.1,MPa
